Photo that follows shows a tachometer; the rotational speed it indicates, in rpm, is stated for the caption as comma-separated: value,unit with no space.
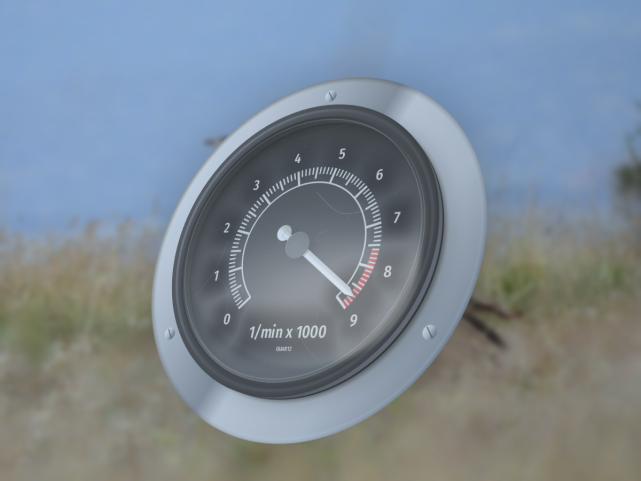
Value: 8700,rpm
